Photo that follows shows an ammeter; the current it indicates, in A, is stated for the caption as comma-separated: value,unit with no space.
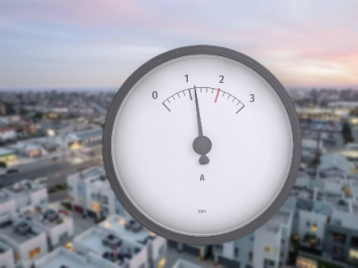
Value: 1.2,A
